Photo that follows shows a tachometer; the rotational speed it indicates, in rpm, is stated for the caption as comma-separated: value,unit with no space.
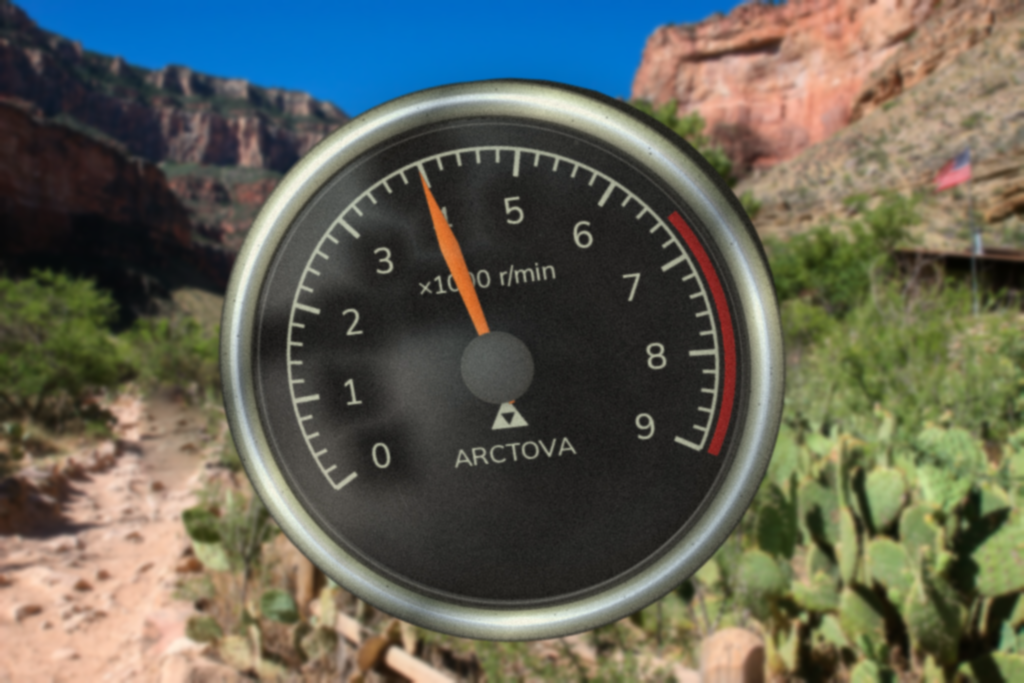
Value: 4000,rpm
